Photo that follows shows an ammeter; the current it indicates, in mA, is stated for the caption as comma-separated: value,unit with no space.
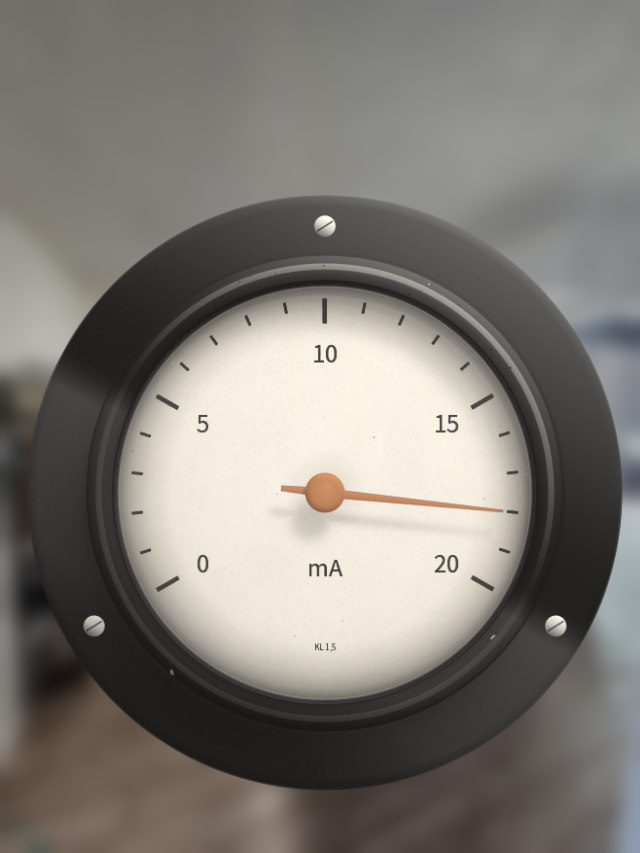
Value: 18,mA
